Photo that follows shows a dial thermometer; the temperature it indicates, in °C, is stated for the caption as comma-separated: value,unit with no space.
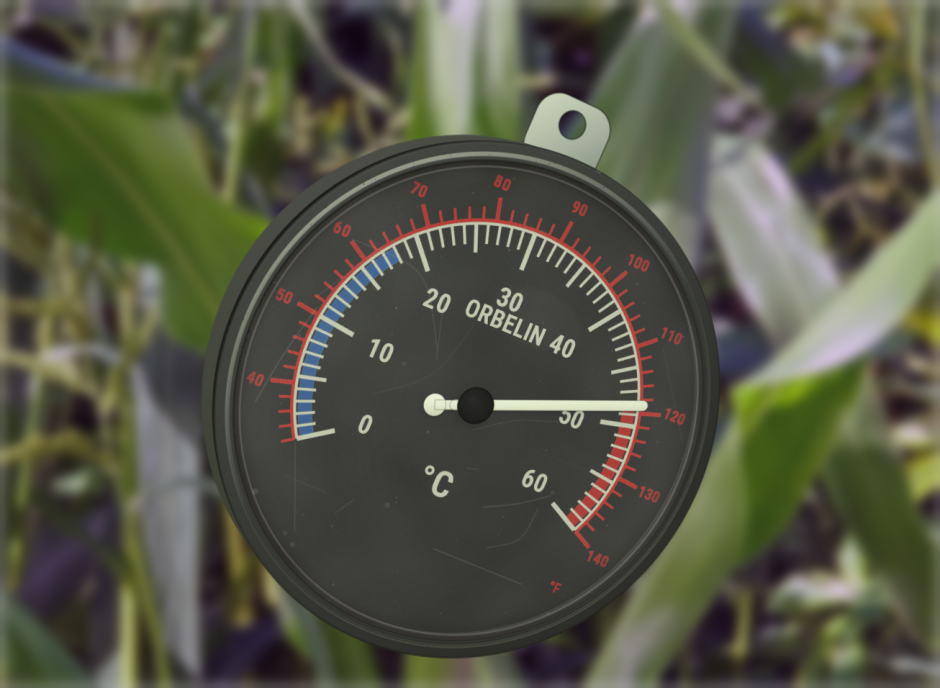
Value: 48,°C
